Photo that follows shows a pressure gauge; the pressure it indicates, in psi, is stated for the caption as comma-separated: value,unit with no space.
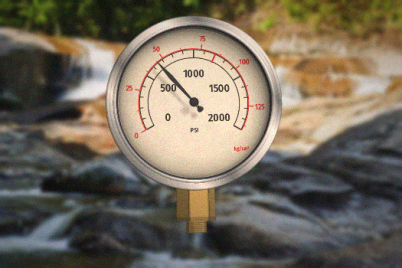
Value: 650,psi
